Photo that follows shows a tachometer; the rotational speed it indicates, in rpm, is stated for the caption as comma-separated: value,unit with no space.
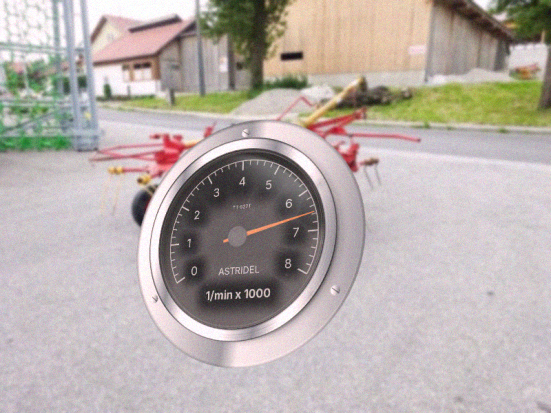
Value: 6600,rpm
